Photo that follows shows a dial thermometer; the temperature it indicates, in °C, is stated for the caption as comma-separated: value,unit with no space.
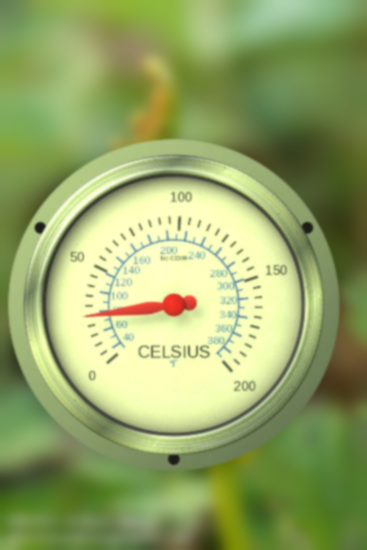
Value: 25,°C
